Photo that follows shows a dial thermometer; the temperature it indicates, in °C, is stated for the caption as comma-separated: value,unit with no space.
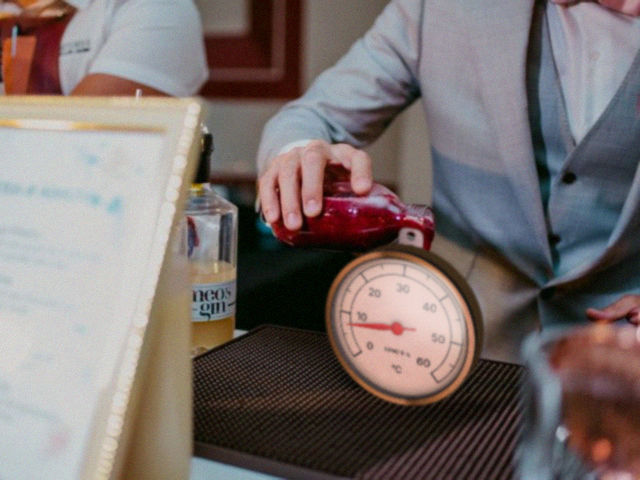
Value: 7.5,°C
